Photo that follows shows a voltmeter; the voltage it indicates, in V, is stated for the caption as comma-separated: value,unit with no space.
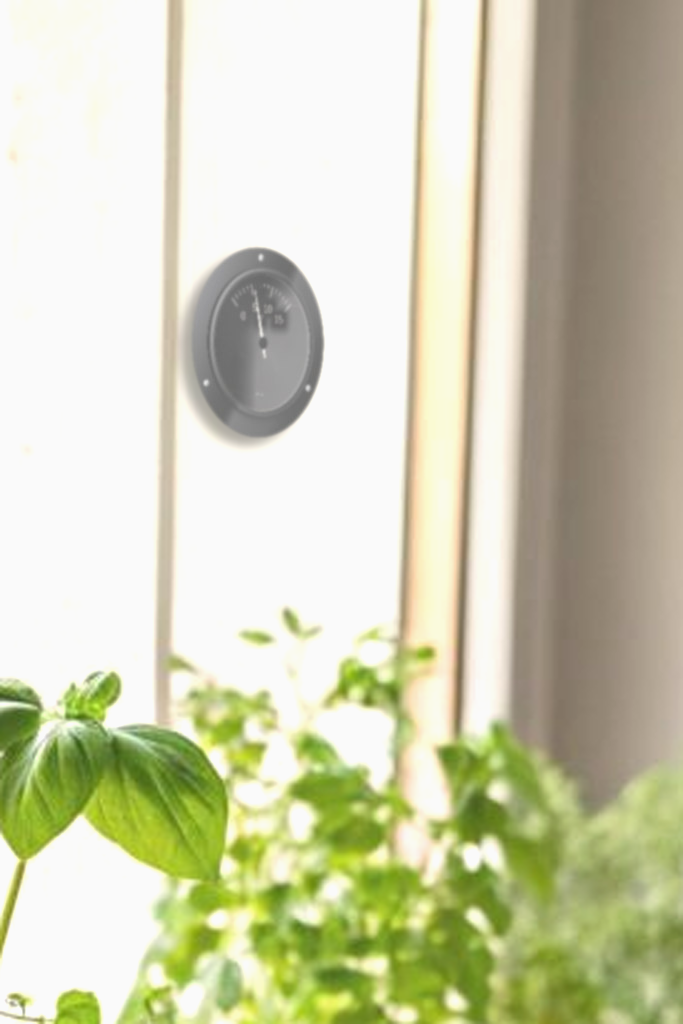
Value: 5,V
